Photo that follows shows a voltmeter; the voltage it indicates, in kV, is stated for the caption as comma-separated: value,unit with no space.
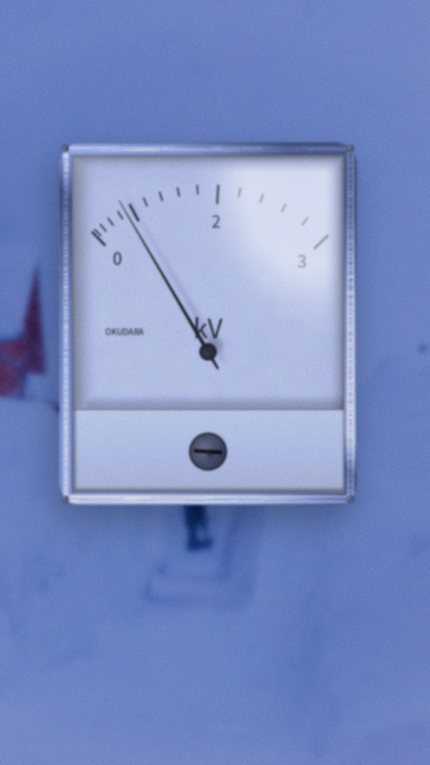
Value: 0.9,kV
